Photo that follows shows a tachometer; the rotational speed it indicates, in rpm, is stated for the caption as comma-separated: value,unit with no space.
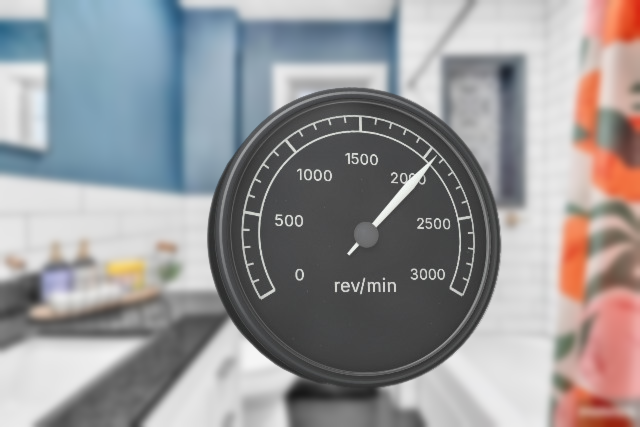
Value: 2050,rpm
